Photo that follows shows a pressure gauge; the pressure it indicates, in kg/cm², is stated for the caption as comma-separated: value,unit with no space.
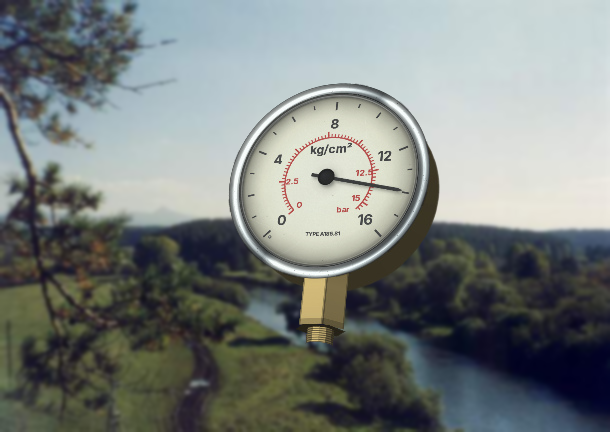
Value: 14,kg/cm²
